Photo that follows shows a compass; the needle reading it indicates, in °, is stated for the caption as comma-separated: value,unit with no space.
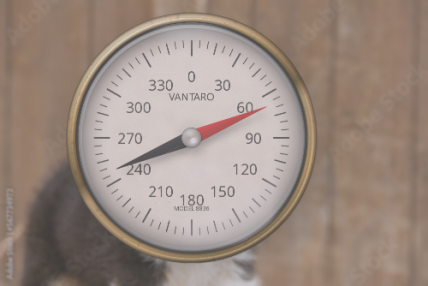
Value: 67.5,°
